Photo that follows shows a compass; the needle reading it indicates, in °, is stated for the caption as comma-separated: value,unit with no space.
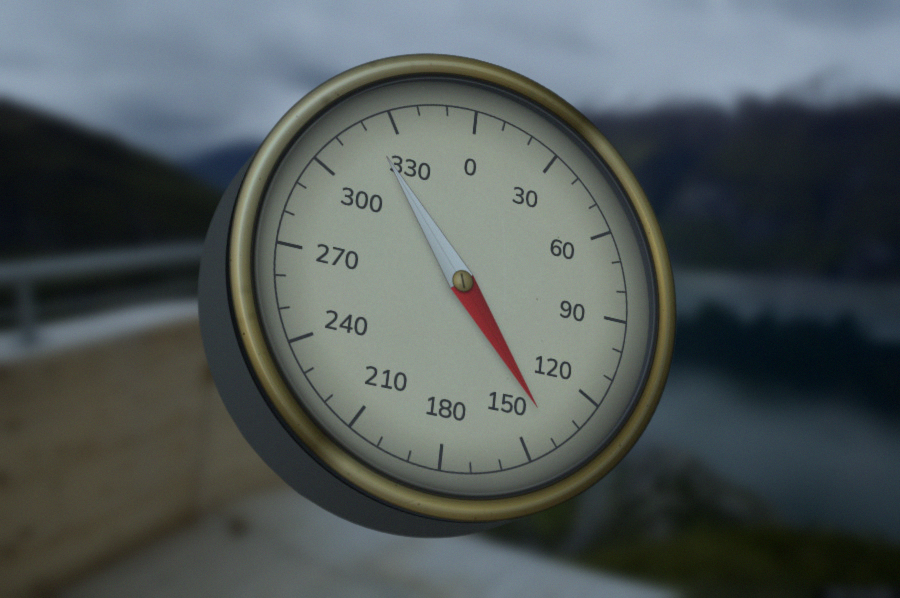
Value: 140,°
